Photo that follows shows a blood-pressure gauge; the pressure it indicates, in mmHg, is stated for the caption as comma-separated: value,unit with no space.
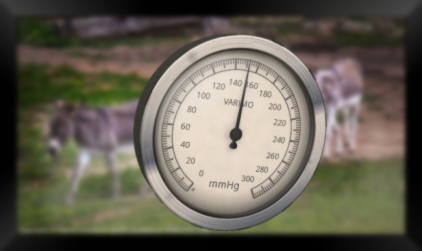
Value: 150,mmHg
